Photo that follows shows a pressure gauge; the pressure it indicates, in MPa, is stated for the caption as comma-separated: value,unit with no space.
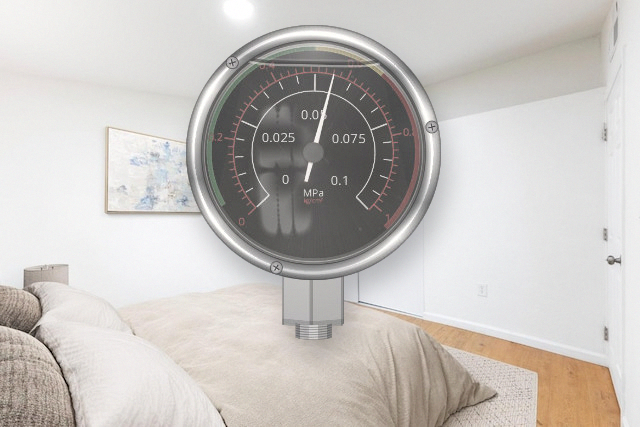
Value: 0.055,MPa
